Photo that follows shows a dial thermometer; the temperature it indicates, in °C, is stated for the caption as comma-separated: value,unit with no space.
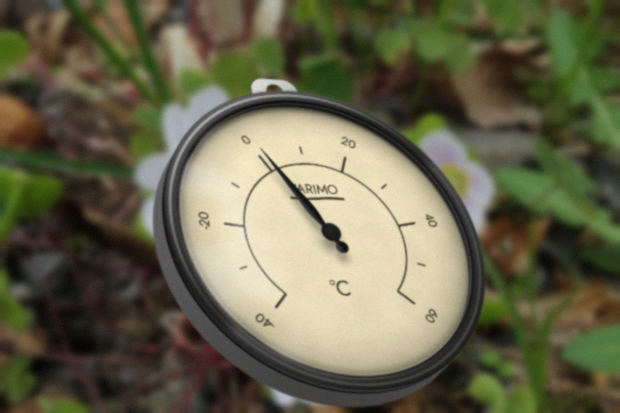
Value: 0,°C
